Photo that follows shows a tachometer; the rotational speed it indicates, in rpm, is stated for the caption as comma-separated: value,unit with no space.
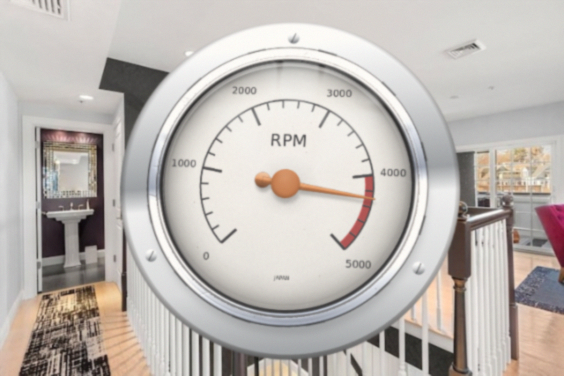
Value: 4300,rpm
